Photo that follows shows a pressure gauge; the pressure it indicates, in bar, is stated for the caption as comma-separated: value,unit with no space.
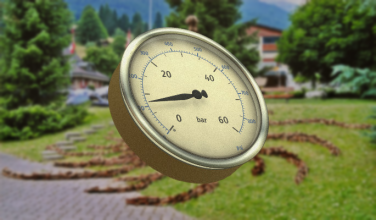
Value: 7.5,bar
